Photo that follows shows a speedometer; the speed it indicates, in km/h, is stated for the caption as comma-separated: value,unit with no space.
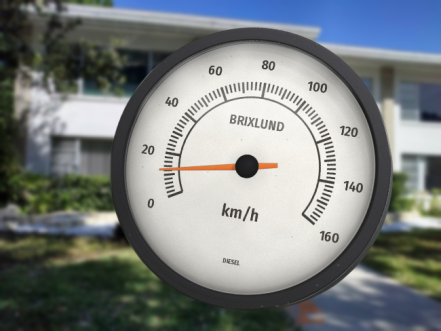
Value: 12,km/h
